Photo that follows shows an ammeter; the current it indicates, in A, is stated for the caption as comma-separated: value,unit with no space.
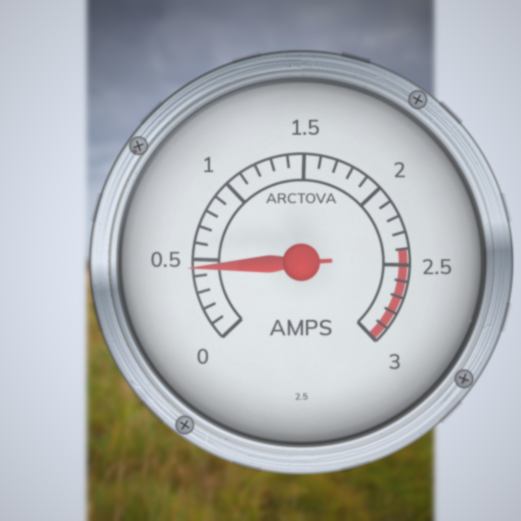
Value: 0.45,A
